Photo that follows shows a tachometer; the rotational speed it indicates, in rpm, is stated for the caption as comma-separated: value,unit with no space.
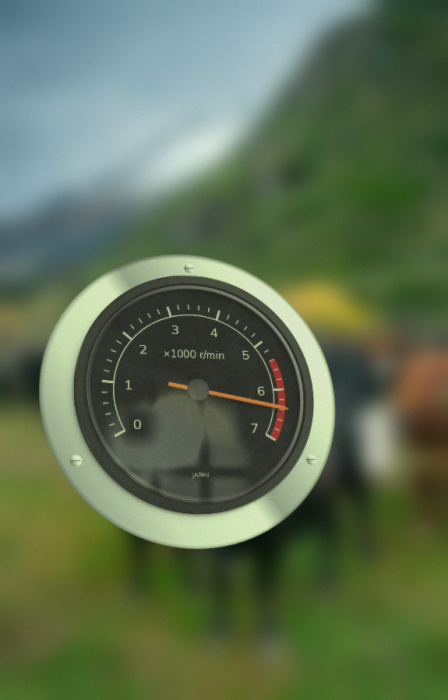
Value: 6400,rpm
